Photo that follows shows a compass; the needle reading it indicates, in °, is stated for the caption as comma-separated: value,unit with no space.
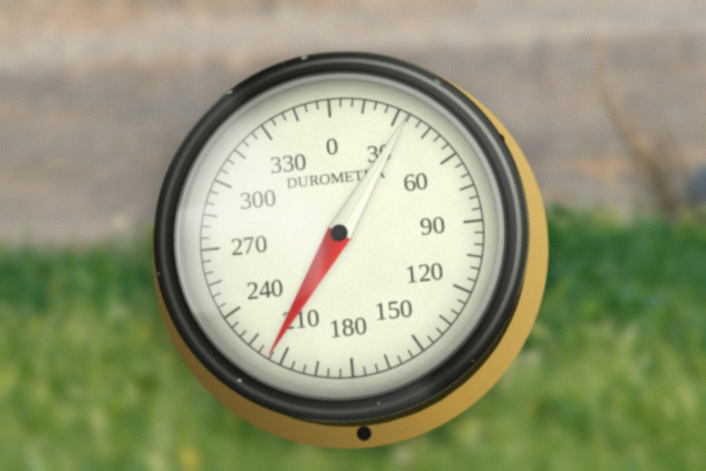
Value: 215,°
